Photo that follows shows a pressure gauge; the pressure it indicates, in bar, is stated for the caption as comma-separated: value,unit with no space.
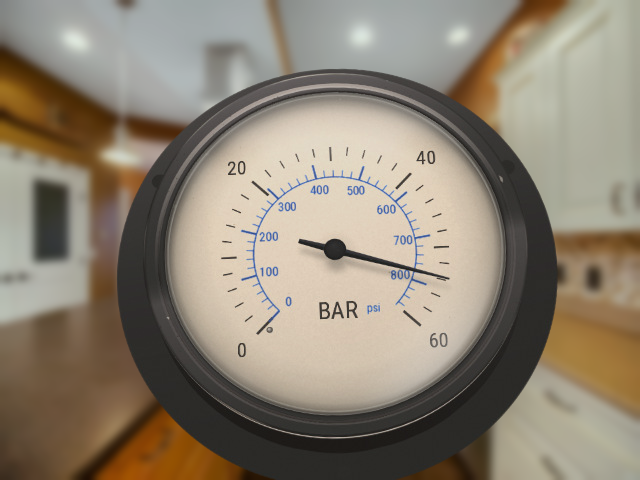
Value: 54,bar
